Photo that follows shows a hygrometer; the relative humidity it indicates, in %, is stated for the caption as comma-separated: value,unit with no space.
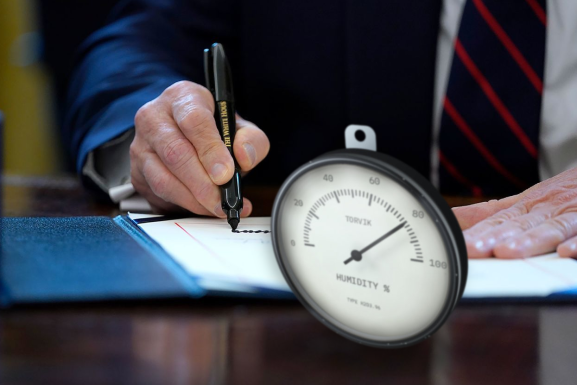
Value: 80,%
